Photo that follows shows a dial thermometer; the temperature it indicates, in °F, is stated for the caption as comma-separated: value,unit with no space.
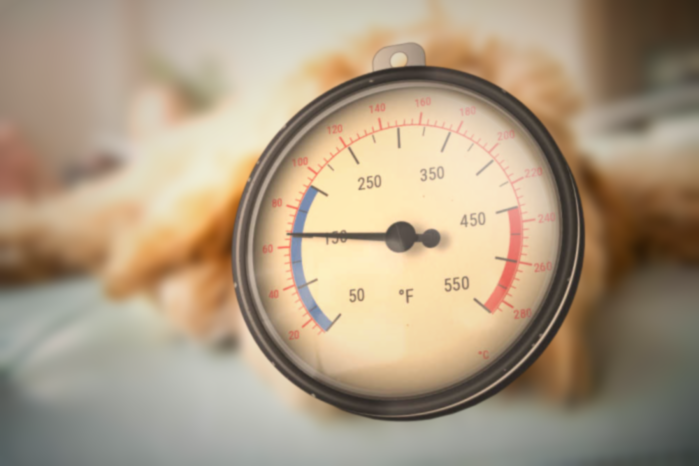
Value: 150,°F
